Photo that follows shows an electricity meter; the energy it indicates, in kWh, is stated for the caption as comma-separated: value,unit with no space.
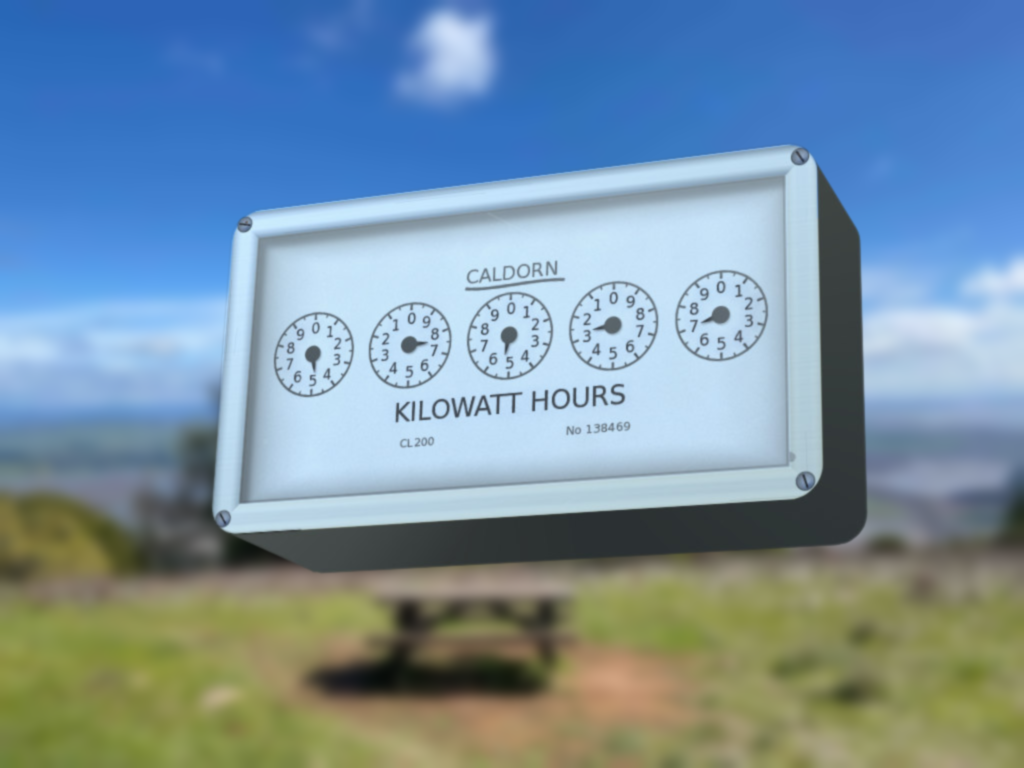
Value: 47527,kWh
